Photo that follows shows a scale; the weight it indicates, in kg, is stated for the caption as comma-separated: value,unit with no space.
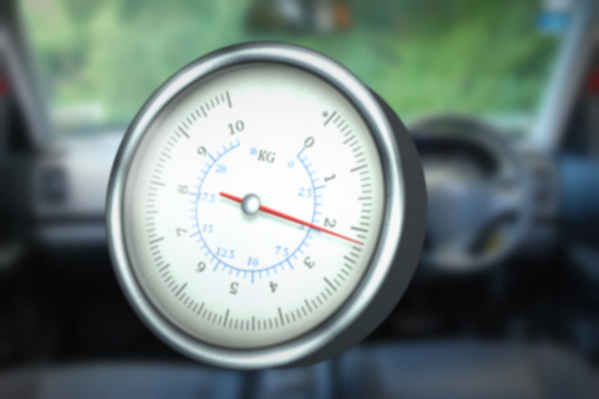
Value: 2.2,kg
